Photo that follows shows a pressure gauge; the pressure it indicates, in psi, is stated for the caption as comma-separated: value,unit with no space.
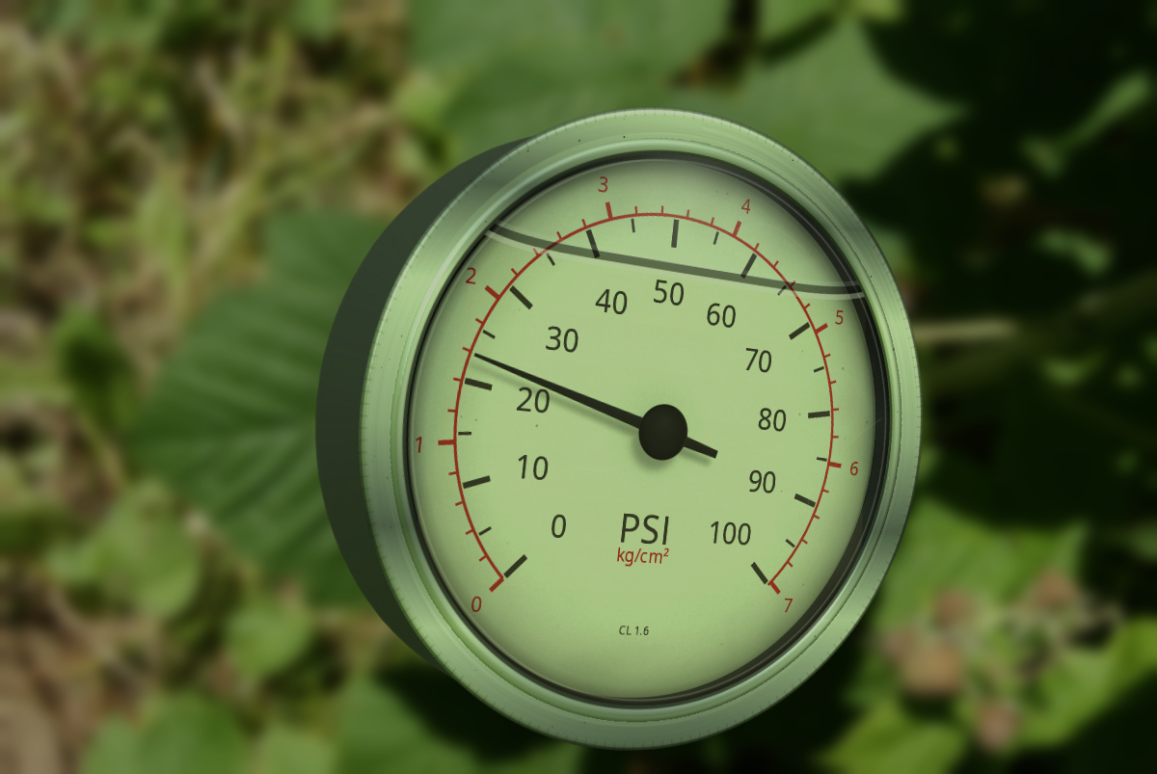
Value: 22.5,psi
